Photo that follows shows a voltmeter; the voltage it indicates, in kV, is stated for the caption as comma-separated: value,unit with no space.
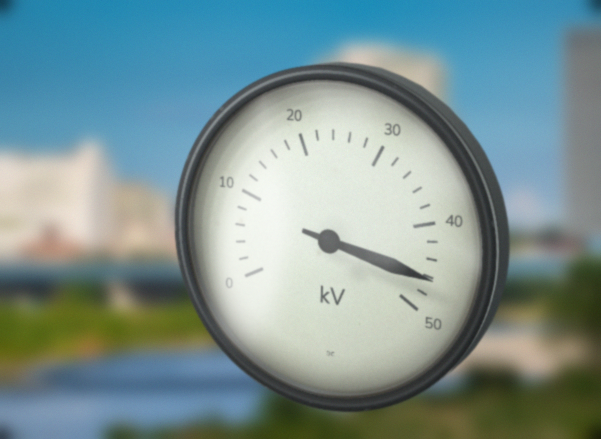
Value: 46,kV
